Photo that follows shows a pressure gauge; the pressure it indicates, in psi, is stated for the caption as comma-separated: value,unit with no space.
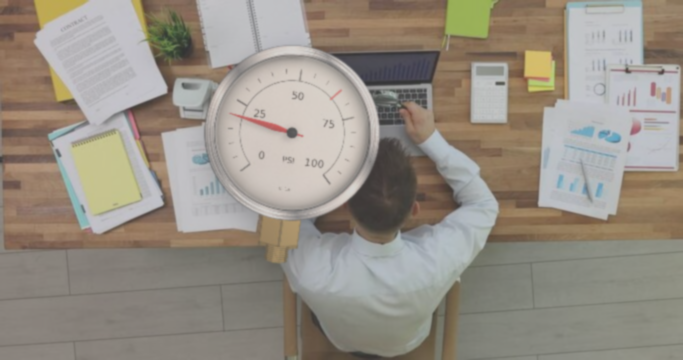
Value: 20,psi
